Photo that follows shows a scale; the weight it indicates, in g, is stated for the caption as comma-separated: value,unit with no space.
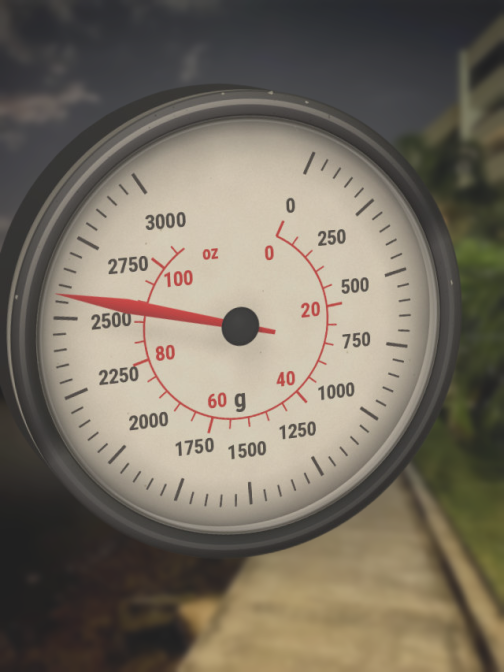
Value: 2575,g
